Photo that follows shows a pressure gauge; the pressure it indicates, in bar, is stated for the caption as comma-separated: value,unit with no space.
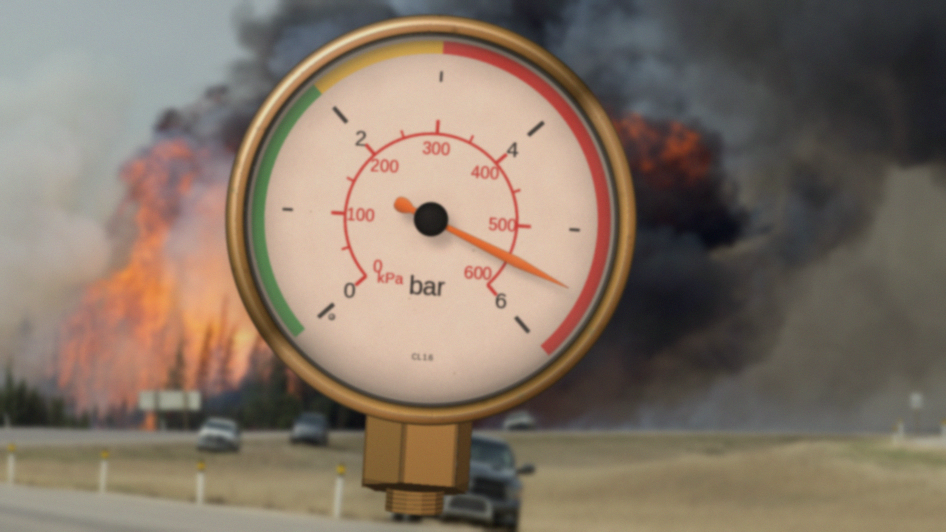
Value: 5.5,bar
